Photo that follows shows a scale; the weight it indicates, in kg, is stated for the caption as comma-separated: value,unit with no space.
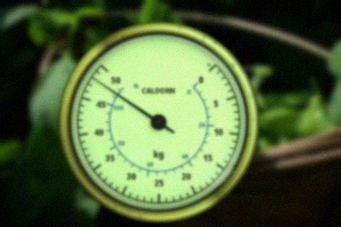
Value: 48,kg
